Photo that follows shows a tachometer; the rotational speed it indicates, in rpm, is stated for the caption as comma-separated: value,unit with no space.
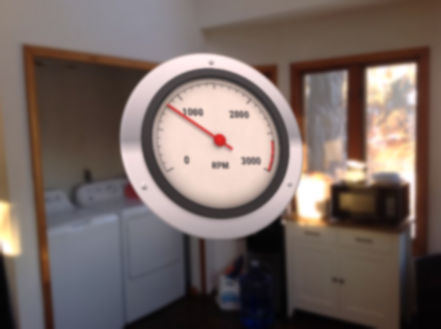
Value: 800,rpm
